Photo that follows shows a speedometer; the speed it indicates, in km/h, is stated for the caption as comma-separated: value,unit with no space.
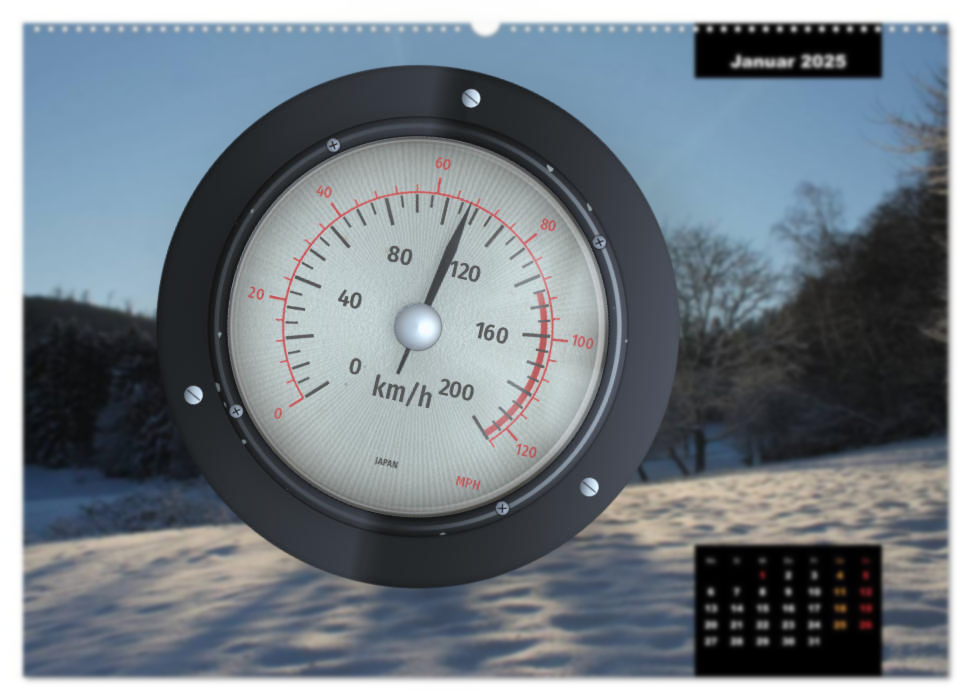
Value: 107.5,km/h
